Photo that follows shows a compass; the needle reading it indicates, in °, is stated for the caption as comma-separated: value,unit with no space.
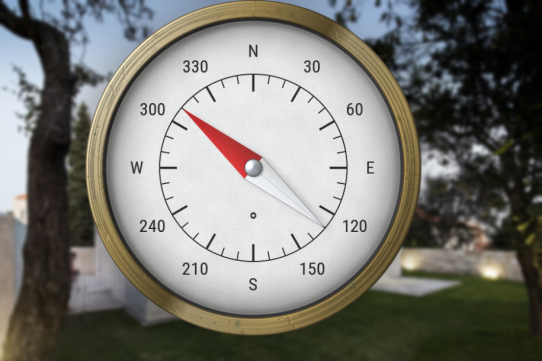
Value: 310,°
